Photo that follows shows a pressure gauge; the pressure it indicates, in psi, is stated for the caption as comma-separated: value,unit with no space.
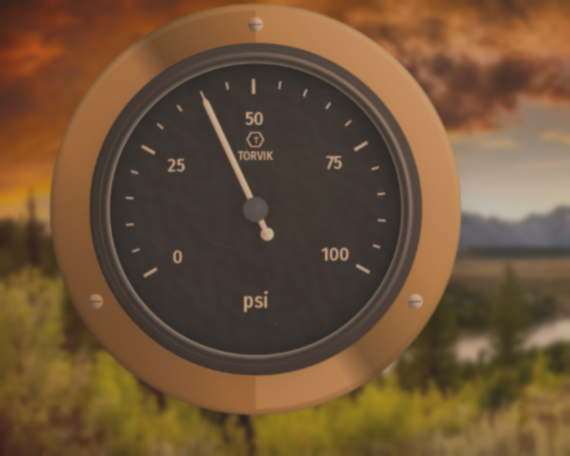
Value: 40,psi
